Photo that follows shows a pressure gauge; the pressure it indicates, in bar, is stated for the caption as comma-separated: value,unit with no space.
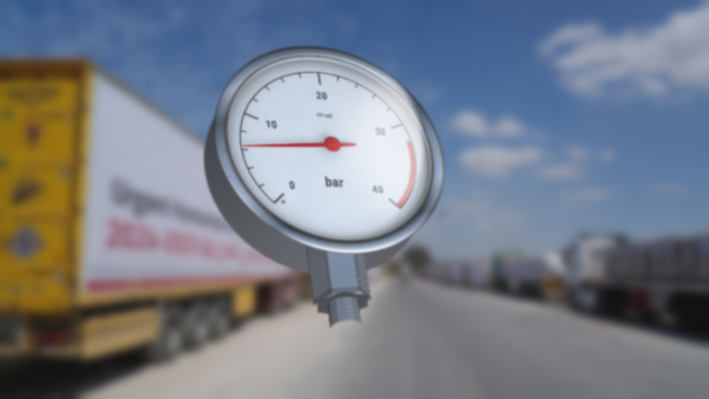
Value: 6,bar
